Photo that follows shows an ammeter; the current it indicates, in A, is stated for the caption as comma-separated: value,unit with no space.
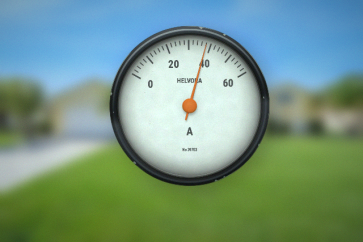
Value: 38,A
